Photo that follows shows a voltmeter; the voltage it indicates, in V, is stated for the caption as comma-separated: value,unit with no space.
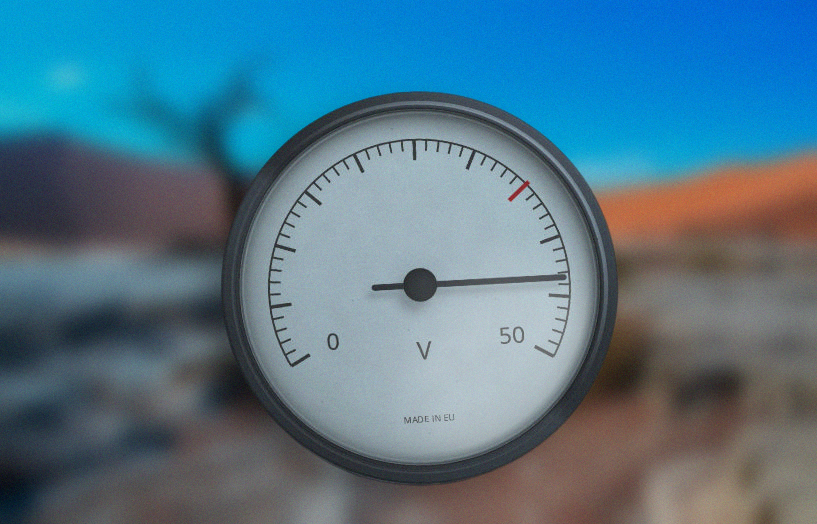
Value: 43.5,V
